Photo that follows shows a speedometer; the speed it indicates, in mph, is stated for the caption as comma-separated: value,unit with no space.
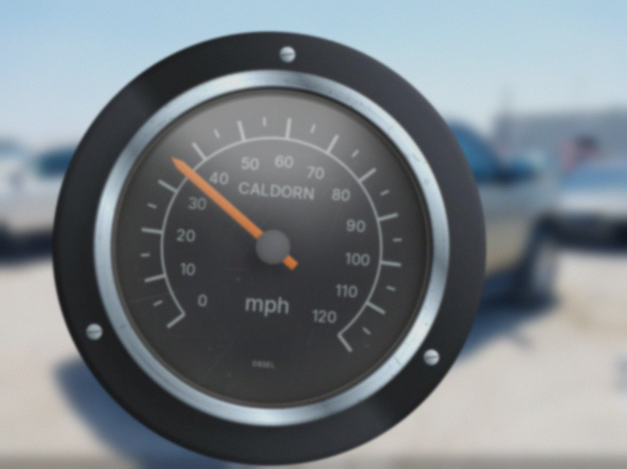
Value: 35,mph
